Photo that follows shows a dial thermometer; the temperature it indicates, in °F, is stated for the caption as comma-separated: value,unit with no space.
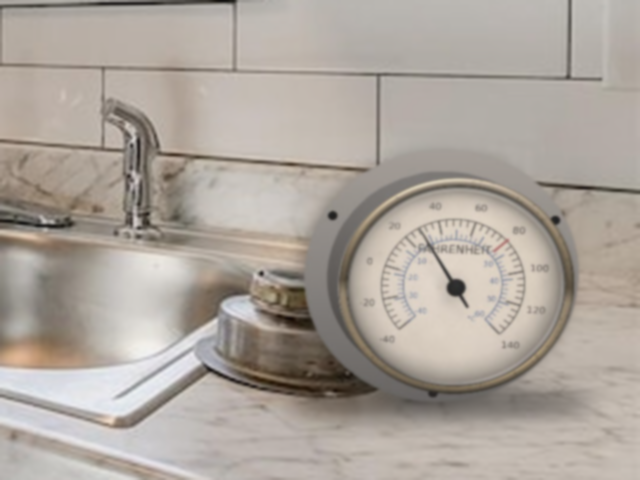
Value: 28,°F
